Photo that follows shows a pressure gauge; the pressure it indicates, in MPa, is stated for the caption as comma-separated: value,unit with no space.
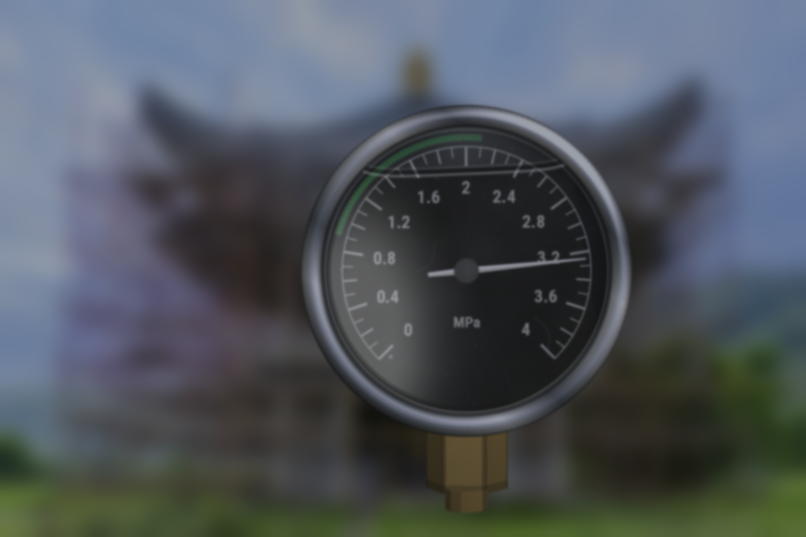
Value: 3.25,MPa
